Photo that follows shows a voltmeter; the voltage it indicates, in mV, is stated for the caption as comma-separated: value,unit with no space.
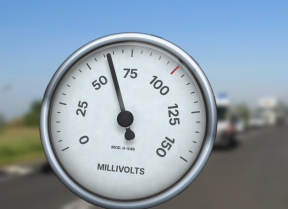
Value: 62.5,mV
